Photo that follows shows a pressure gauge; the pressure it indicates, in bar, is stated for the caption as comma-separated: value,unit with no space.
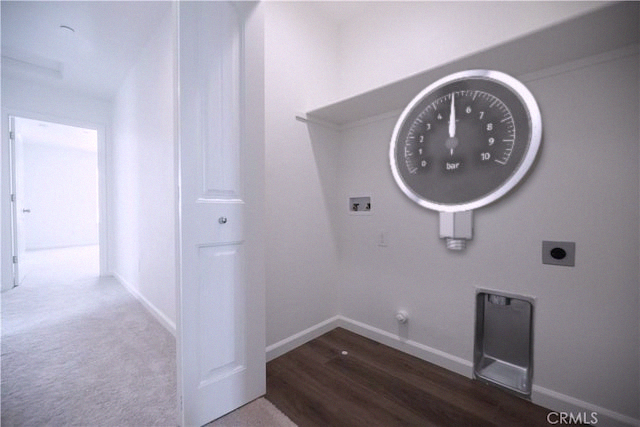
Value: 5,bar
